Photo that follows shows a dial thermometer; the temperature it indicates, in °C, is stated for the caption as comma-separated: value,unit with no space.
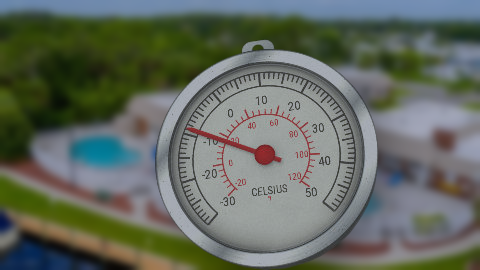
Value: -9,°C
